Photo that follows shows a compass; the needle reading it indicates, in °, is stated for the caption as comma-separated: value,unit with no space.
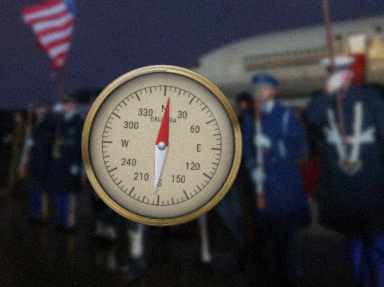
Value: 5,°
